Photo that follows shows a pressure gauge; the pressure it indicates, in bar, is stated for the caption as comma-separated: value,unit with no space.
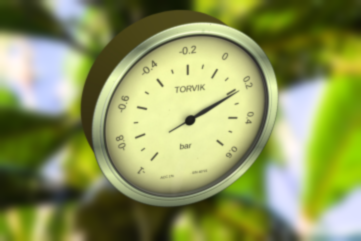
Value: 0.2,bar
